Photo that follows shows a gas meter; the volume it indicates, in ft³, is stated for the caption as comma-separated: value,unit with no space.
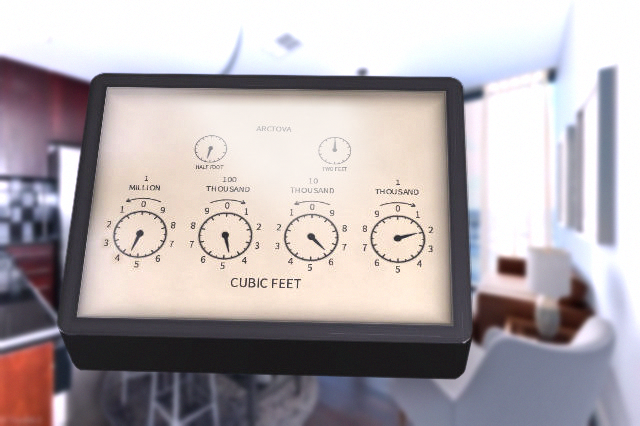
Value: 446200,ft³
